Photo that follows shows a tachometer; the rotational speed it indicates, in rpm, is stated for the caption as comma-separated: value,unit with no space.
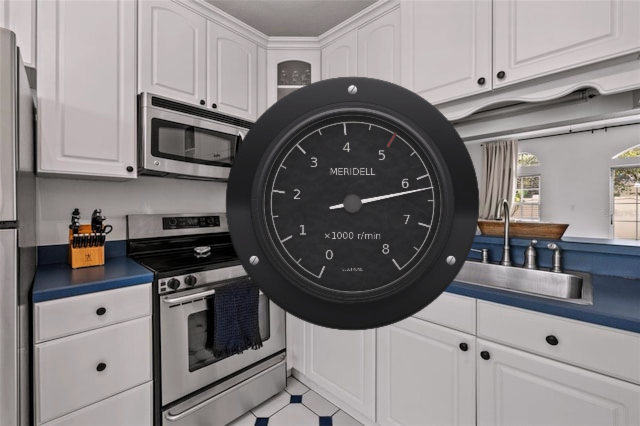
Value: 6250,rpm
